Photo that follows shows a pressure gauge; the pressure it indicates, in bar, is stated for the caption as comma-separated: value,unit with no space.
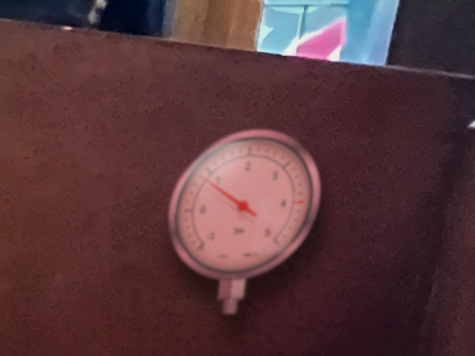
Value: 0.8,bar
